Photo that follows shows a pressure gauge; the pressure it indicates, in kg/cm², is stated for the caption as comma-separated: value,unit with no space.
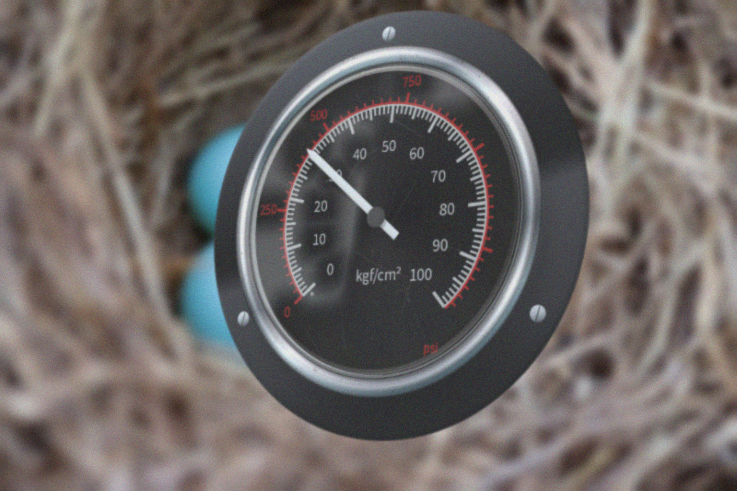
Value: 30,kg/cm²
